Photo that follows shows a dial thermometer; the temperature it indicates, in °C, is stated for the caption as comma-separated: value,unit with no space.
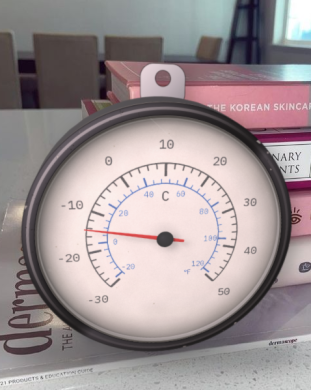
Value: -14,°C
